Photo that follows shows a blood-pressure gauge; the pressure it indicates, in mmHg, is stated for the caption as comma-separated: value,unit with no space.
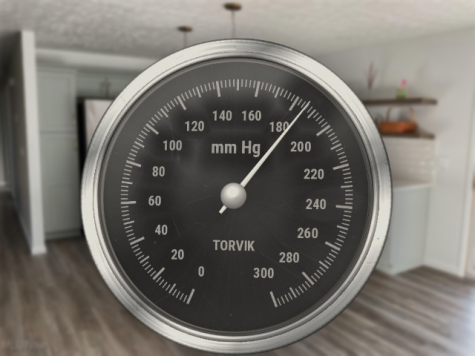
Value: 186,mmHg
